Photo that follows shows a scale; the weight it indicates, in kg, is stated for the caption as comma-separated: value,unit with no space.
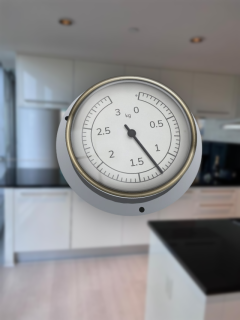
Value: 1.25,kg
